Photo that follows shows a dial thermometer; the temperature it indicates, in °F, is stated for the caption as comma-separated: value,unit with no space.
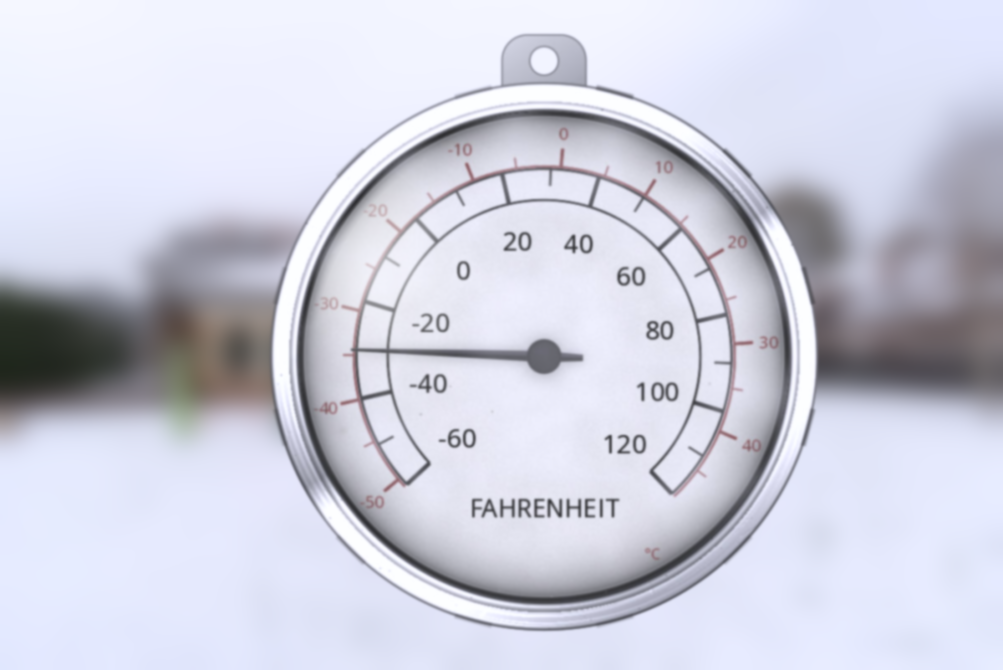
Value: -30,°F
